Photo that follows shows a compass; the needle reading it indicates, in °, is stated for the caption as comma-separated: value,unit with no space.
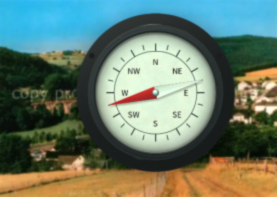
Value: 255,°
